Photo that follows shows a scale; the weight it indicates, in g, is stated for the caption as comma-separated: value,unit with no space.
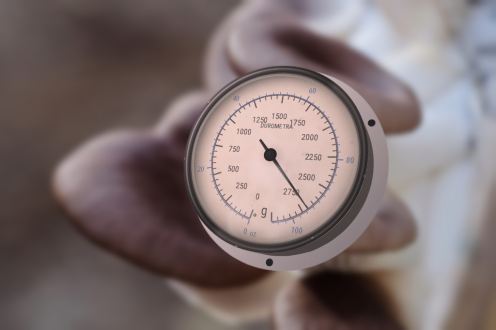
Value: 2700,g
